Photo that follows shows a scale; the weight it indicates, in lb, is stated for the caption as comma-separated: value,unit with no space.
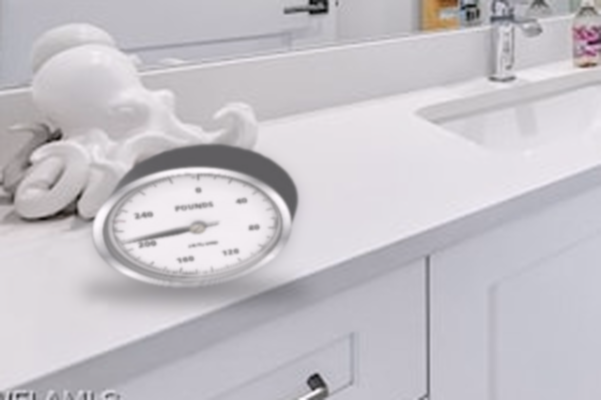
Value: 210,lb
